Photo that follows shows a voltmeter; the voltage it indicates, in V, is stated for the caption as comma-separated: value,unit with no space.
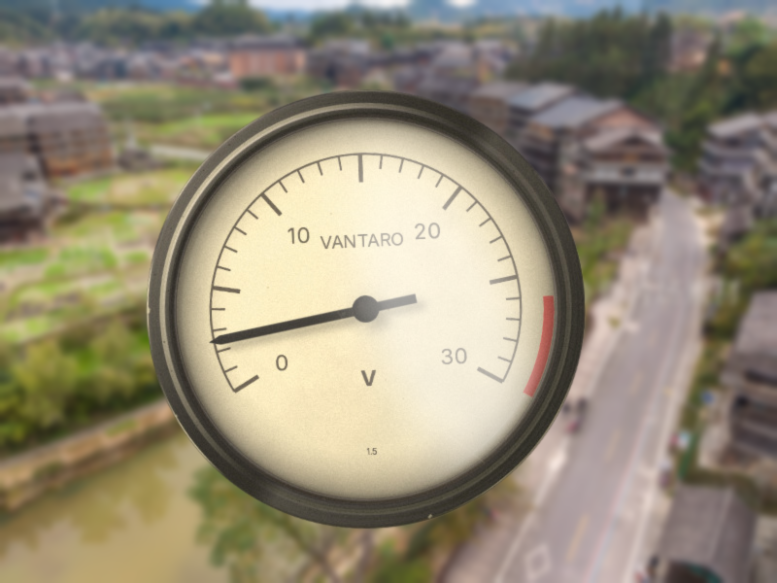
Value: 2.5,V
